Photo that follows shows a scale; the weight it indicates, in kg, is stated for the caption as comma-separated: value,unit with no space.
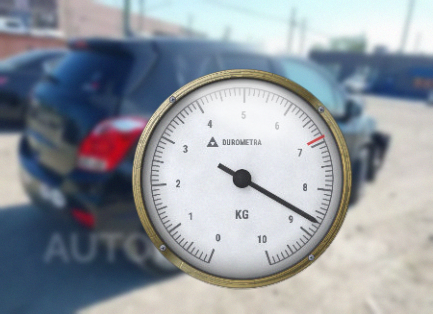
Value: 8.7,kg
